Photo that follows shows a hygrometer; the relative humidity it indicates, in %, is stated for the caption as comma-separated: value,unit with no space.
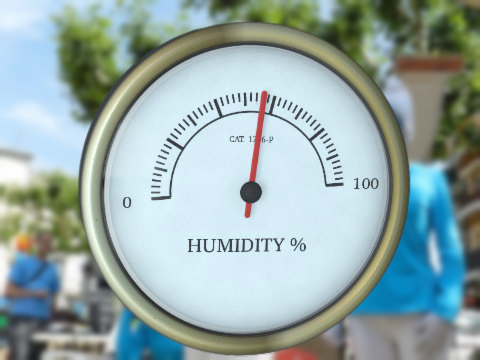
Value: 56,%
